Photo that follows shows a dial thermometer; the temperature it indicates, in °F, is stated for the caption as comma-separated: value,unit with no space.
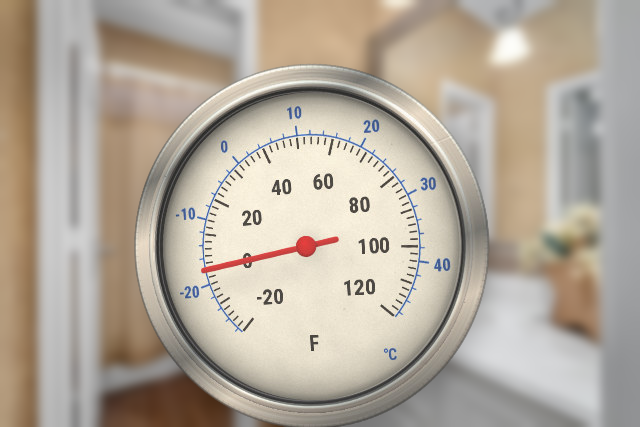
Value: 0,°F
